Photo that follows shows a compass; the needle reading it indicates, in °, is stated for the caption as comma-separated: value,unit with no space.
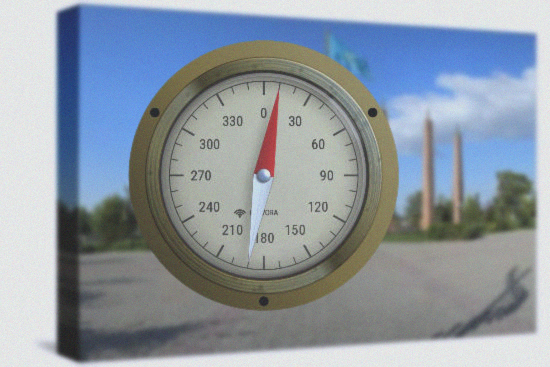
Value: 10,°
